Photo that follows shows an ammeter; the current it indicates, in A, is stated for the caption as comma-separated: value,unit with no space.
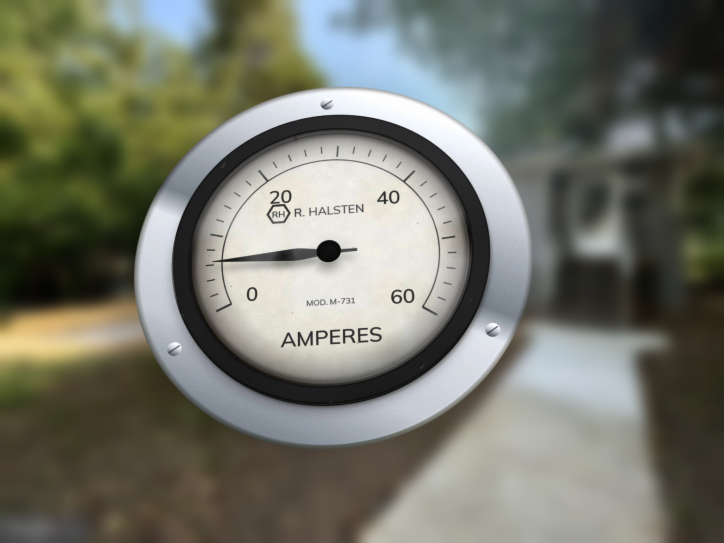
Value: 6,A
